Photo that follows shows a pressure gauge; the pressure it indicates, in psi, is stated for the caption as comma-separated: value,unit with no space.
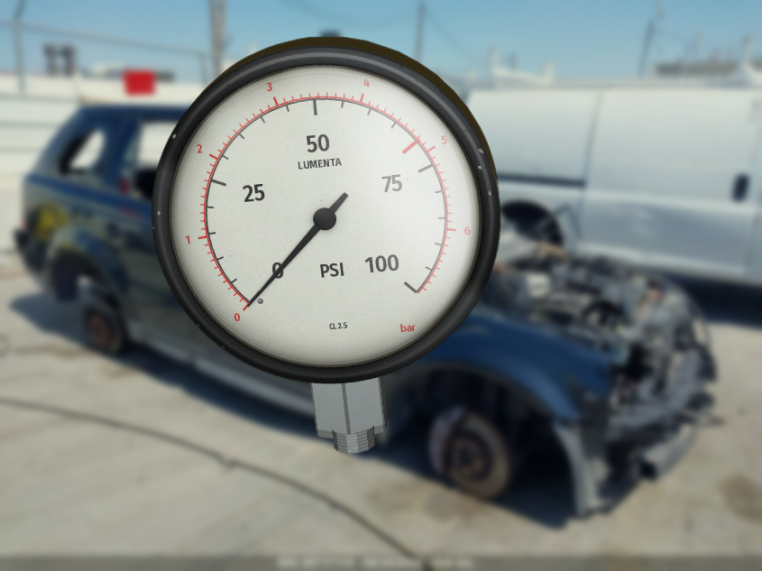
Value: 0,psi
